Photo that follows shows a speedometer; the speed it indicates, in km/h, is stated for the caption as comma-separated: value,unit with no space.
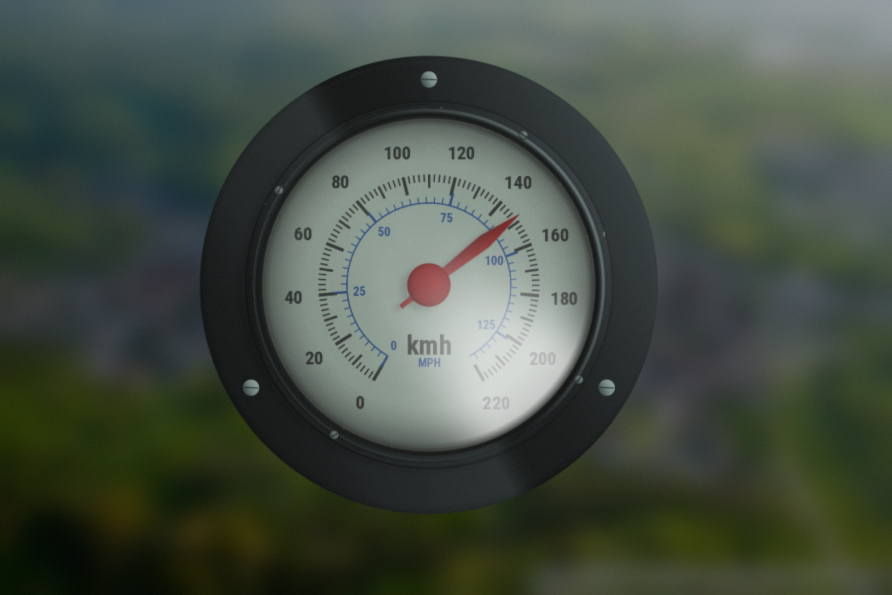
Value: 148,km/h
